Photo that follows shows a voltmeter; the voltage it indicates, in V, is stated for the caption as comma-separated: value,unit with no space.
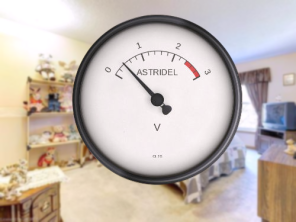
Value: 0.4,V
